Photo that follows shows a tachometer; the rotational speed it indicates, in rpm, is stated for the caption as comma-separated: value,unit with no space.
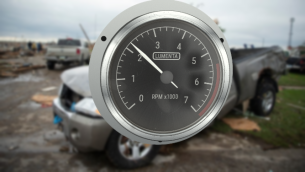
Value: 2200,rpm
